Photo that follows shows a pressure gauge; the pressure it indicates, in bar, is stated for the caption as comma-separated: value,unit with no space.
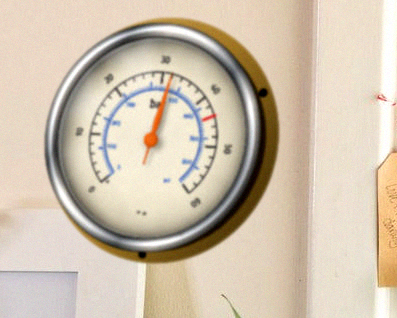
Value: 32,bar
